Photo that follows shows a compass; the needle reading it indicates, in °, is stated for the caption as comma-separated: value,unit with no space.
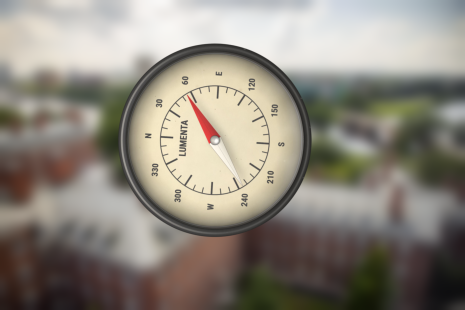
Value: 55,°
